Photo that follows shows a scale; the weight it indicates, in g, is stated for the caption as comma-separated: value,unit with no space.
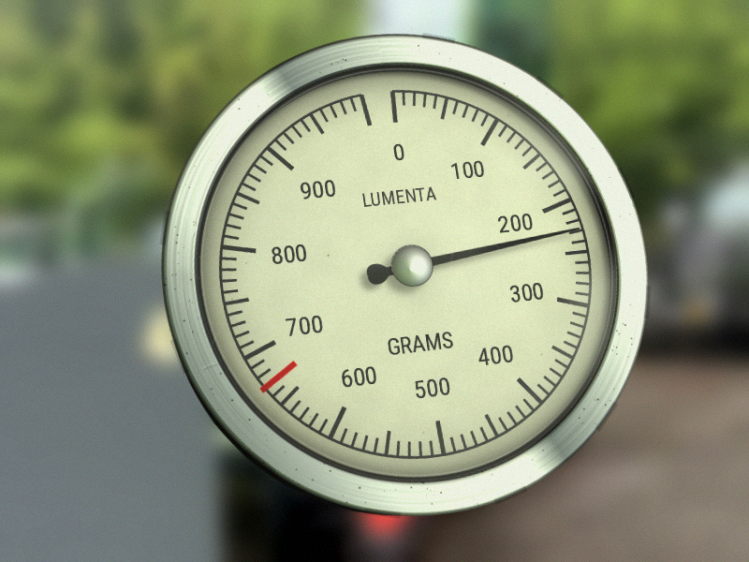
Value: 230,g
